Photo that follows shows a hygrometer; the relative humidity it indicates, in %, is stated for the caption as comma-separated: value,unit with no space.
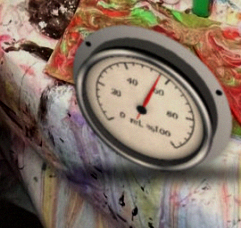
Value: 56,%
